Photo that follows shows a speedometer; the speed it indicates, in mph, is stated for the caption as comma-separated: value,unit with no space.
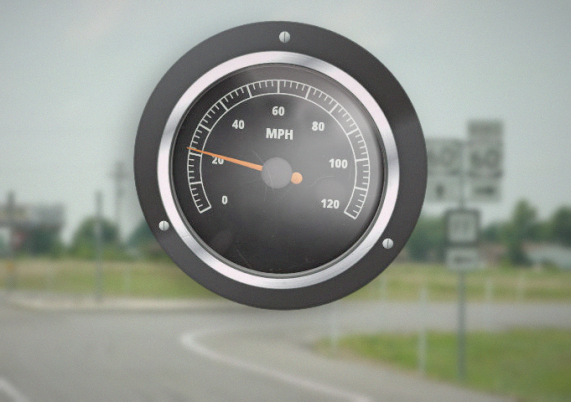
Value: 22,mph
